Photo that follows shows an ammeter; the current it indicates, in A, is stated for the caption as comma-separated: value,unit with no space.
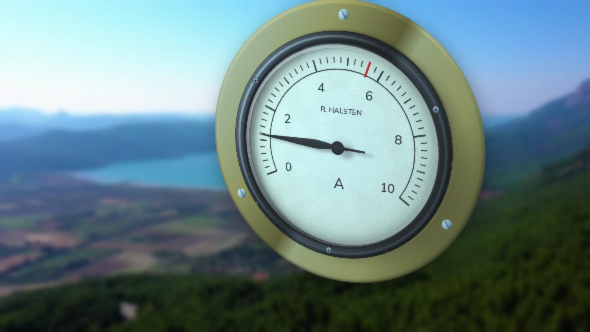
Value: 1.2,A
